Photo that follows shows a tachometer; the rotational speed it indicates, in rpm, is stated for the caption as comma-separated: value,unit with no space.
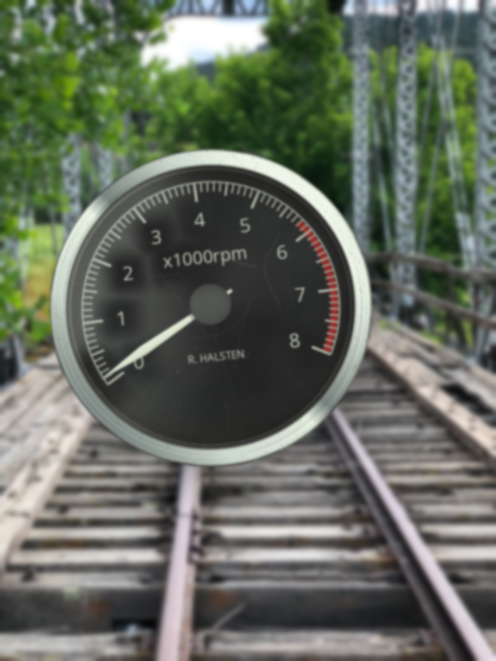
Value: 100,rpm
